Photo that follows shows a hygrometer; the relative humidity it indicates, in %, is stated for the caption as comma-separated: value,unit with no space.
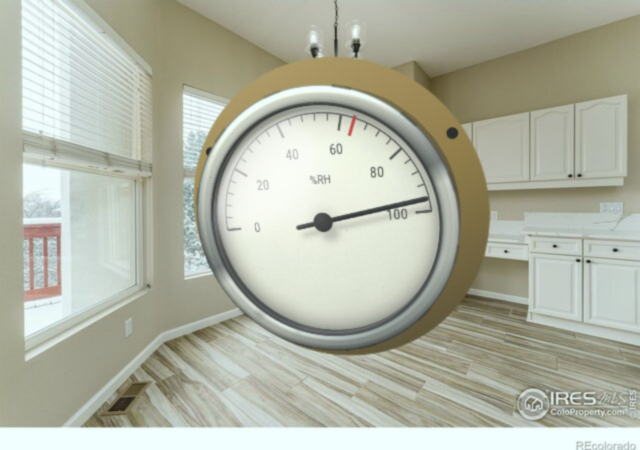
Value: 96,%
